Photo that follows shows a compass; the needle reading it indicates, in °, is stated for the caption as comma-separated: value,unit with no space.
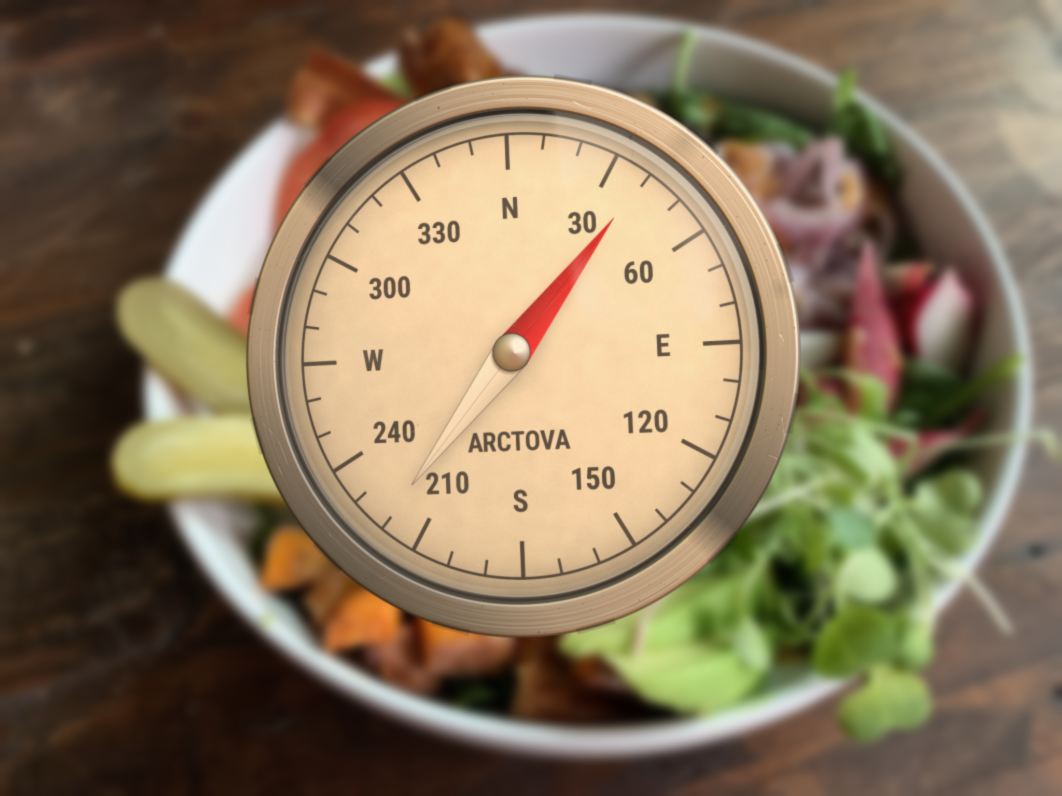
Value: 40,°
